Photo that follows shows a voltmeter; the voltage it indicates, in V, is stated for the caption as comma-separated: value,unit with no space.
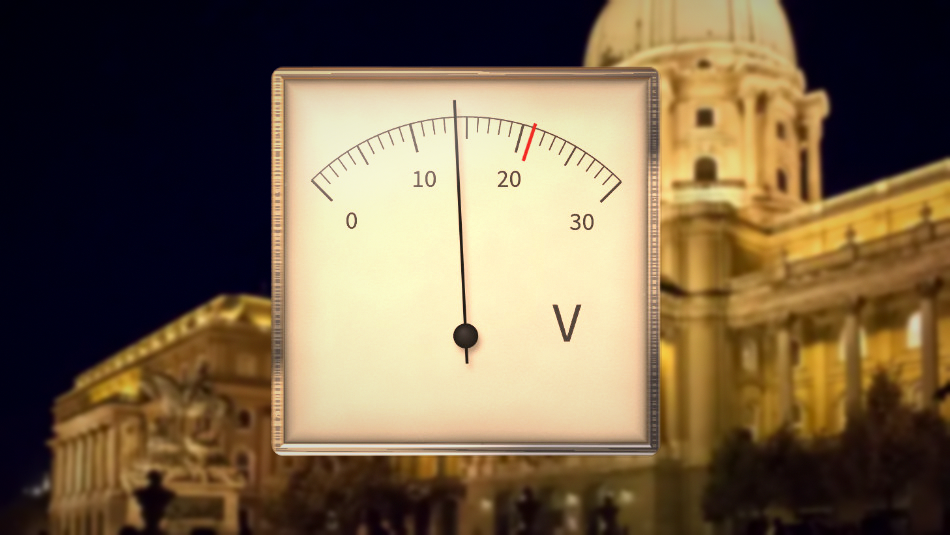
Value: 14,V
